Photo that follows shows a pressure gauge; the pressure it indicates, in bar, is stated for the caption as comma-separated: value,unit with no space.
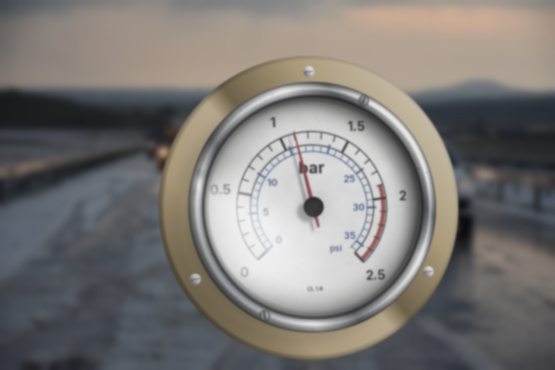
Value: 1.1,bar
